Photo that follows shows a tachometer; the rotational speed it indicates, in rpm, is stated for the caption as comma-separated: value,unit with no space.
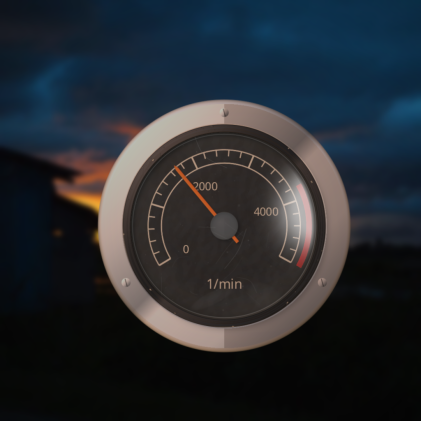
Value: 1700,rpm
